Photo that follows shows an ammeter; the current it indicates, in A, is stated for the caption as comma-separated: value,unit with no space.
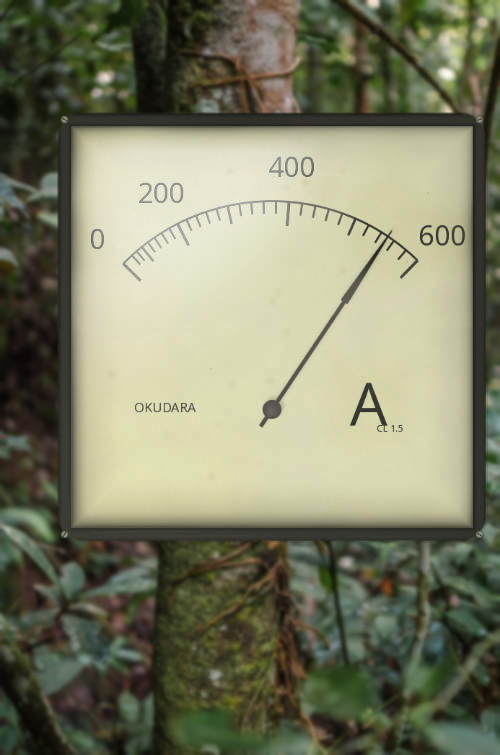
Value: 550,A
